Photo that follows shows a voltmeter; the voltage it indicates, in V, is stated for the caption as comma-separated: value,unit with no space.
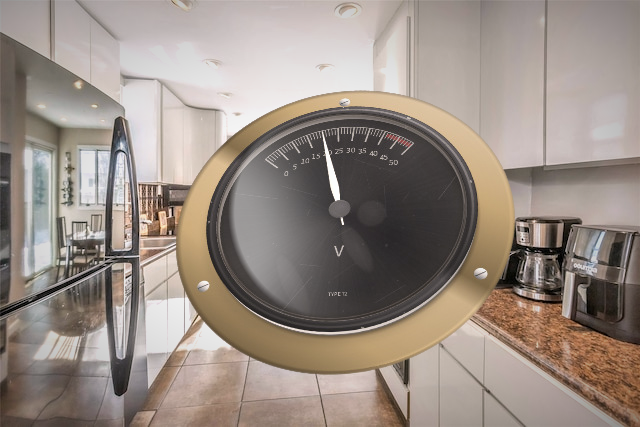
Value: 20,V
